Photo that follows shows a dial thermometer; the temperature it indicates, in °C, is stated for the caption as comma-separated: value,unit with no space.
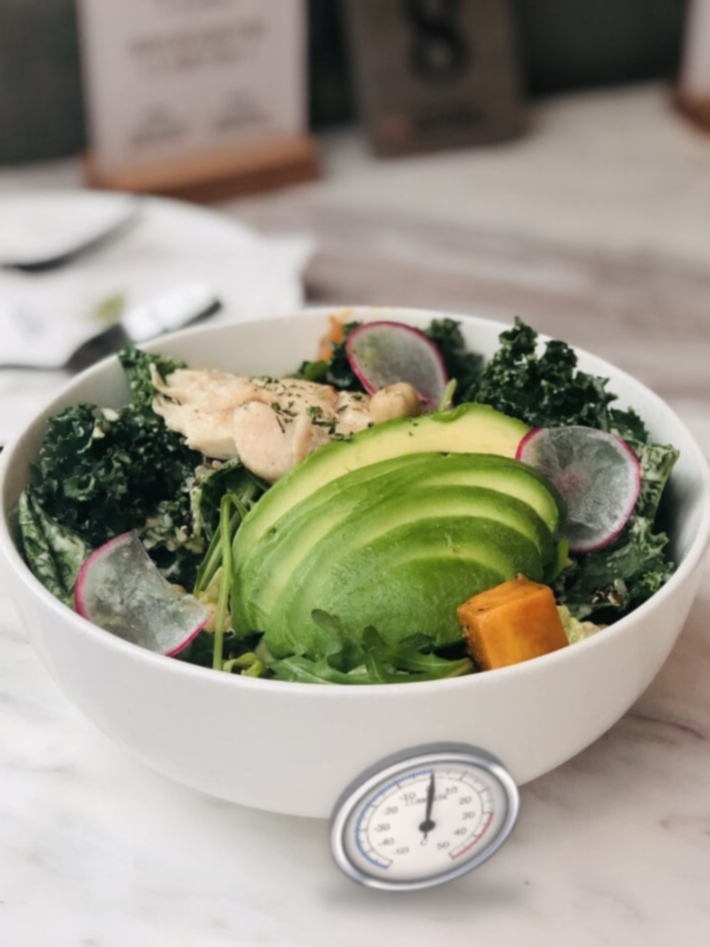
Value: 0,°C
